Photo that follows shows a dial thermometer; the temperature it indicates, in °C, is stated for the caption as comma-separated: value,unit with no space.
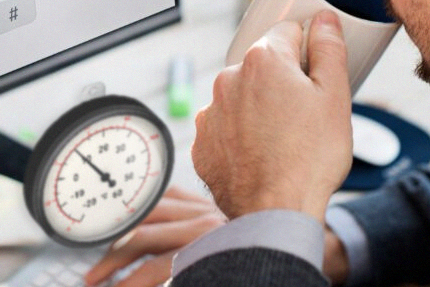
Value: 10,°C
